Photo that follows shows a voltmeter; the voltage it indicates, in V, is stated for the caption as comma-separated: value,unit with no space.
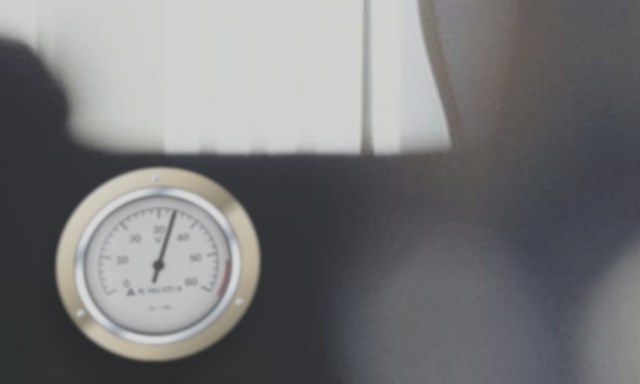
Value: 34,V
